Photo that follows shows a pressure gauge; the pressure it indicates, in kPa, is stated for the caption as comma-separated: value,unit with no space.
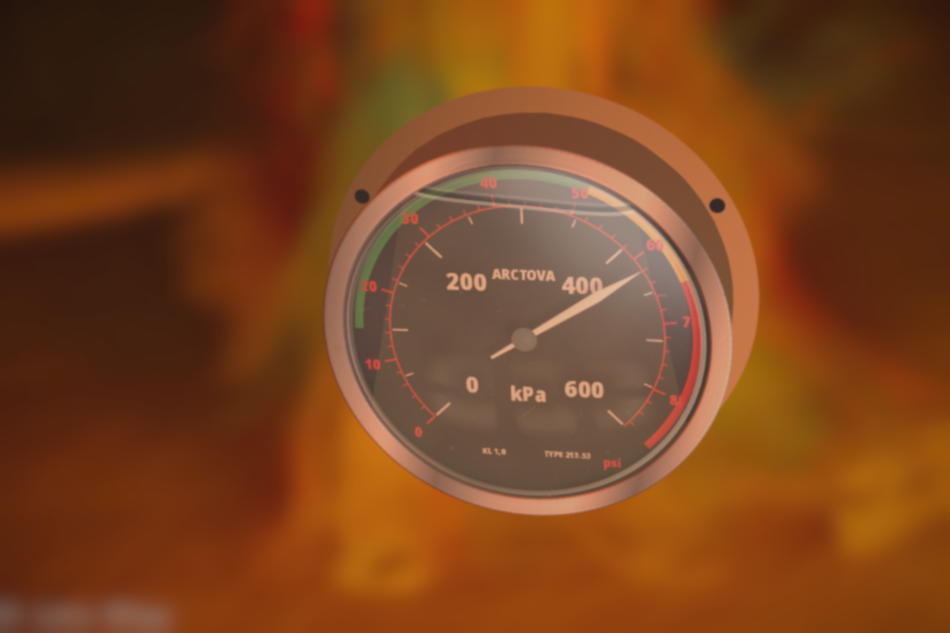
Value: 425,kPa
